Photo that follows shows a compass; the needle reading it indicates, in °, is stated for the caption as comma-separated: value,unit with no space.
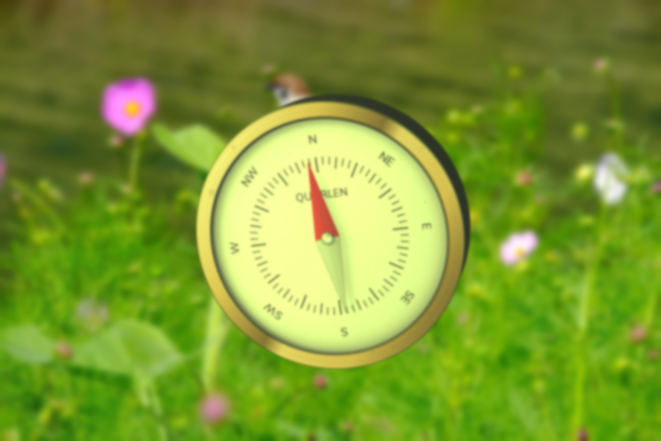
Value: 355,°
